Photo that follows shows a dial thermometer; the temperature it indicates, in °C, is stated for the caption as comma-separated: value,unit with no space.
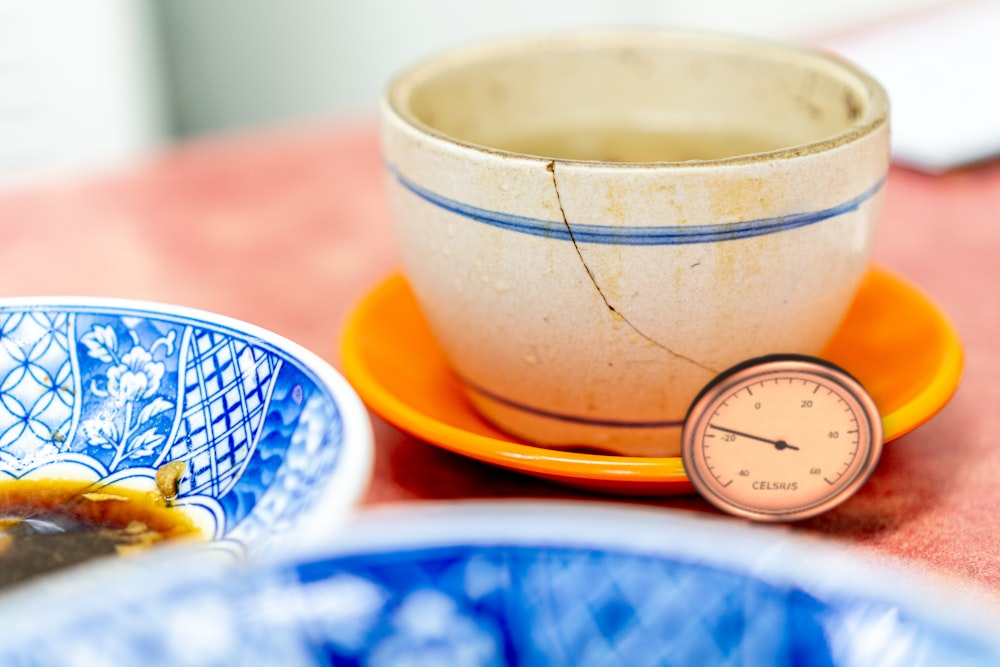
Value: -16,°C
